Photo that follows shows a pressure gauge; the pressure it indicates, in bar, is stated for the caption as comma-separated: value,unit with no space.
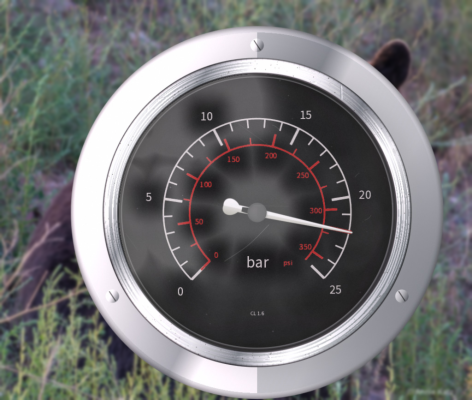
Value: 22,bar
